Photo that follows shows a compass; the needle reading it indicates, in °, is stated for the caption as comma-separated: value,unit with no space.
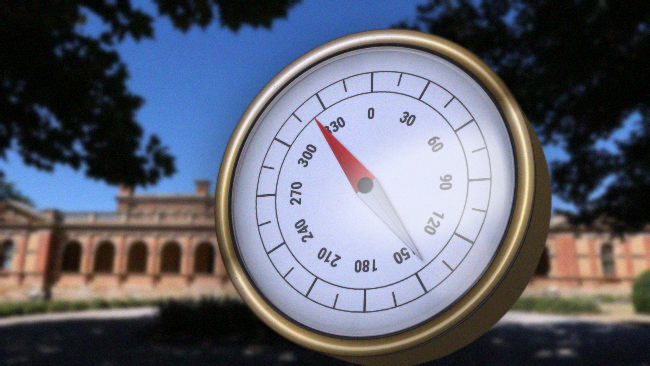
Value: 322.5,°
